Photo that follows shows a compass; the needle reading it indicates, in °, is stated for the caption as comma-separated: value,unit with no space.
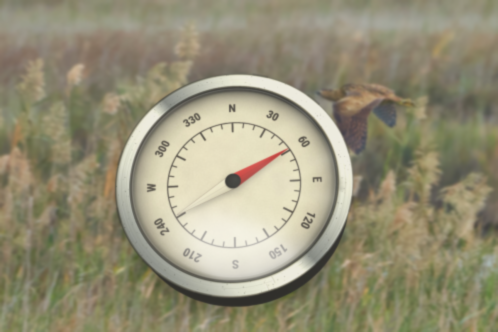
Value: 60,°
